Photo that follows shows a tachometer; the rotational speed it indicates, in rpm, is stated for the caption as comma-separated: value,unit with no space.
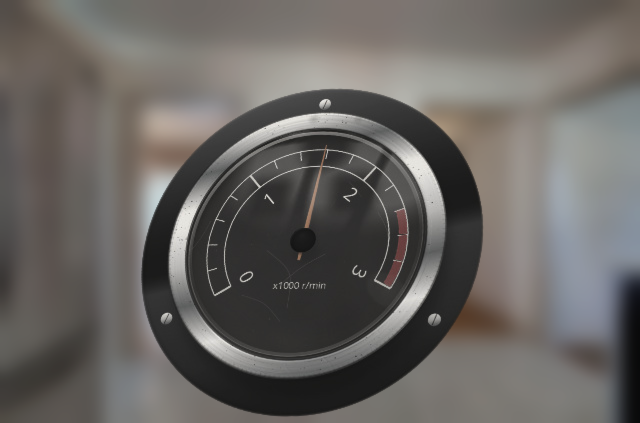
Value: 1600,rpm
